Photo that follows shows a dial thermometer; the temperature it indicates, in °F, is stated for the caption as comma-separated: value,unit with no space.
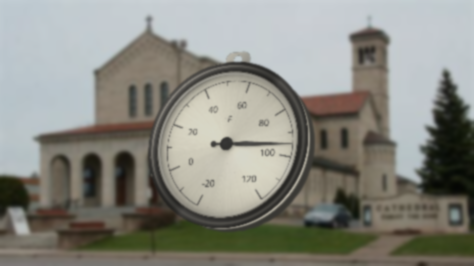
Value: 95,°F
